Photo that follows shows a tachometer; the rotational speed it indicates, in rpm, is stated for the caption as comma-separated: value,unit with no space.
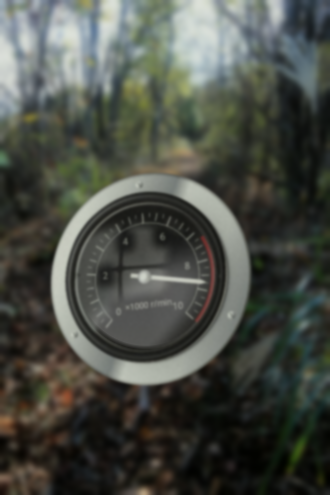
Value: 8750,rpm
